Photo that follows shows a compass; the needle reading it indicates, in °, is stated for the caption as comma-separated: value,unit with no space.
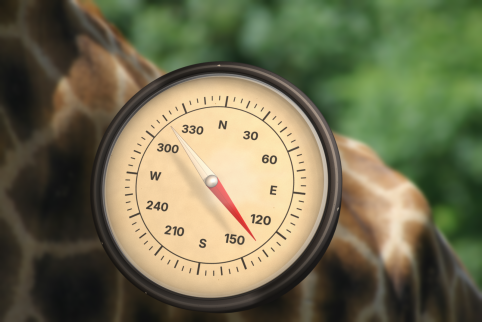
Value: 135,°
